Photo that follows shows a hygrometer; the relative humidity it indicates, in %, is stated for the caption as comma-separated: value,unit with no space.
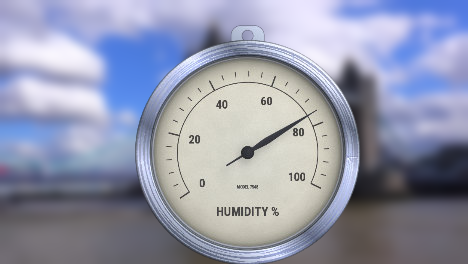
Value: 76,%
